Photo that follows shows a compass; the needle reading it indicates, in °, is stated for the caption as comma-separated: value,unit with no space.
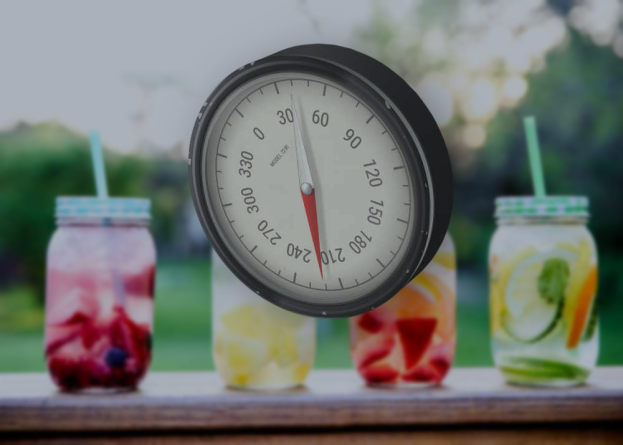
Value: 220,°
